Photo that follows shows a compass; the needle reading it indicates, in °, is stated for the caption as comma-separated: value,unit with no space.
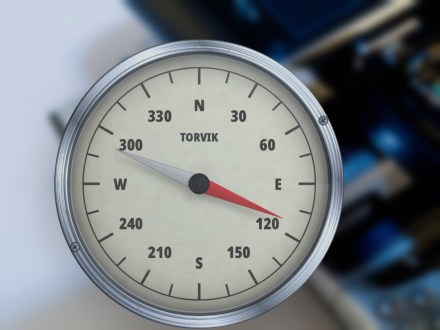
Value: 112.5,°
